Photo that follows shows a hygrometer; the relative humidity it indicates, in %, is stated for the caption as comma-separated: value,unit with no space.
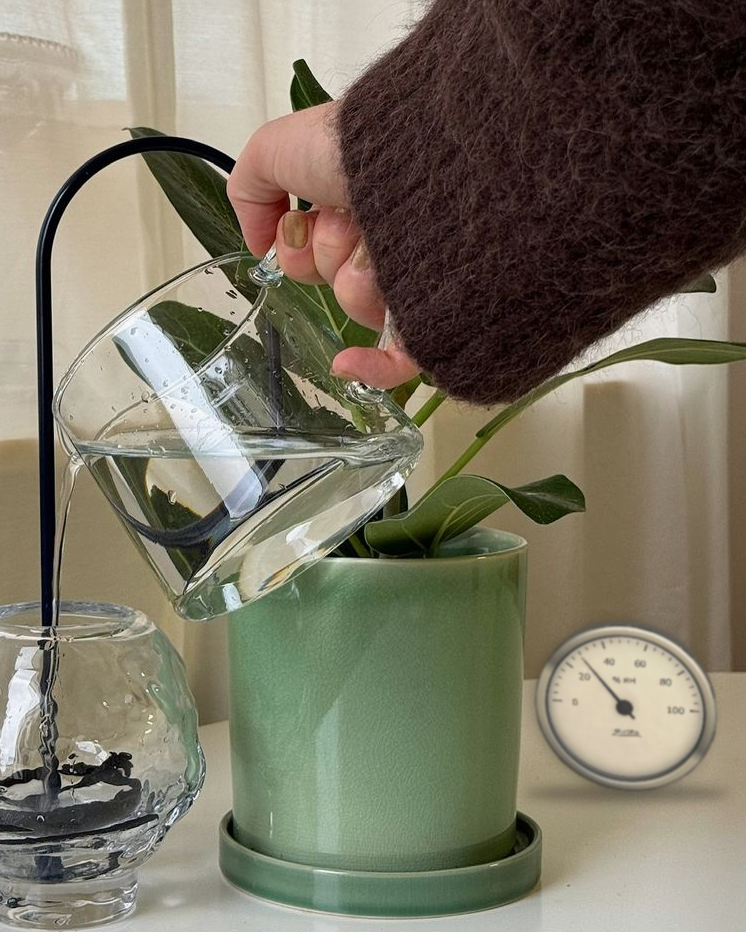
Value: 28,%
